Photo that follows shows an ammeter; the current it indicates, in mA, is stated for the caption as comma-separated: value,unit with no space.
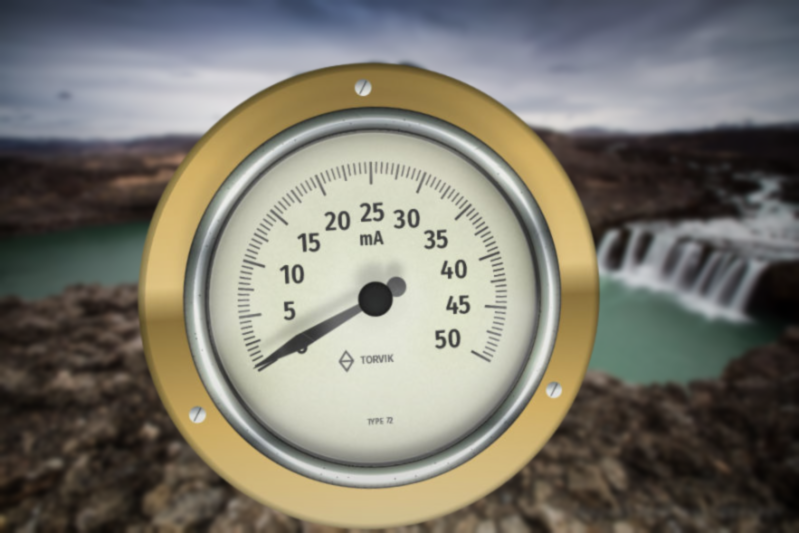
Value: 0.5,mA
